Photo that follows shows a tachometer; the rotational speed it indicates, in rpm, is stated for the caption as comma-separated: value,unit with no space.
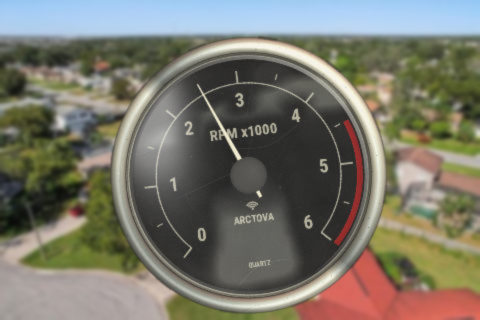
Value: 2500,rpm
